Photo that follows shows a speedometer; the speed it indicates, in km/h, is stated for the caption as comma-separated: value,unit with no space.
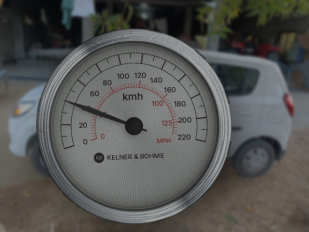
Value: 40,km/h
